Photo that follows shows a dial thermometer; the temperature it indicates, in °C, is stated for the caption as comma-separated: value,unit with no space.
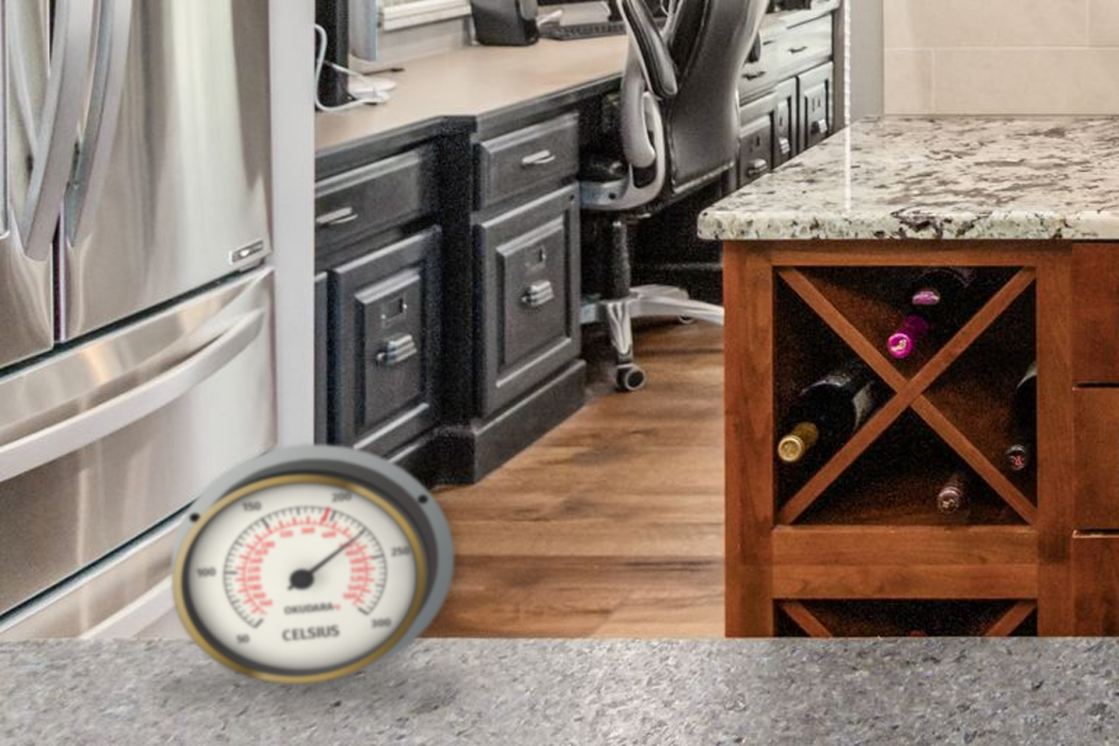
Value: 225,°C
